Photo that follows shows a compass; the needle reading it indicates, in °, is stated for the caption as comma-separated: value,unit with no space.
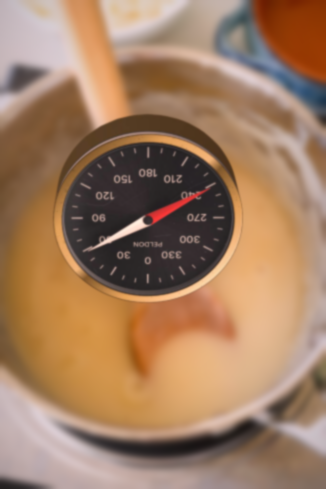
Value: 240,°
